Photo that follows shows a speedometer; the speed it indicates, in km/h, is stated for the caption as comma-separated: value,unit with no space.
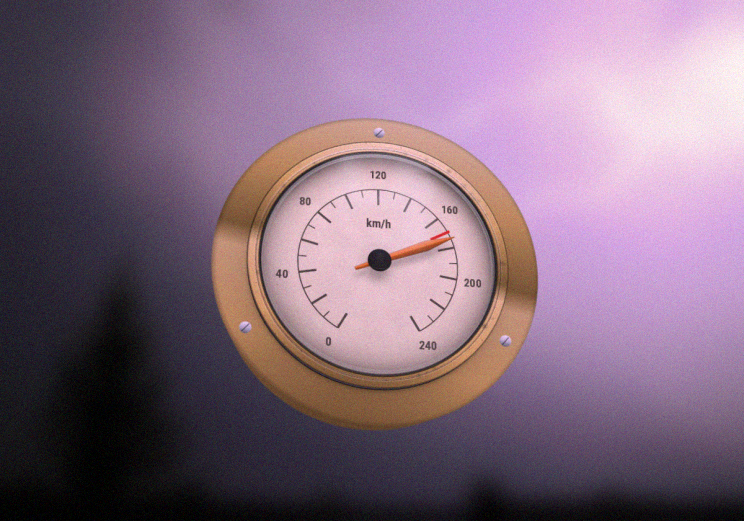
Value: 175,km/h
